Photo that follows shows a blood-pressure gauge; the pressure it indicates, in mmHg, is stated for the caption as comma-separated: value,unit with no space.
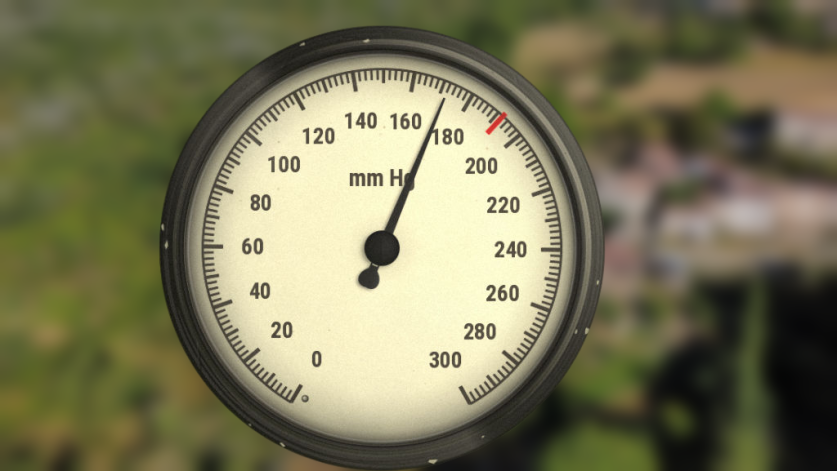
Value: 172,mmHg
